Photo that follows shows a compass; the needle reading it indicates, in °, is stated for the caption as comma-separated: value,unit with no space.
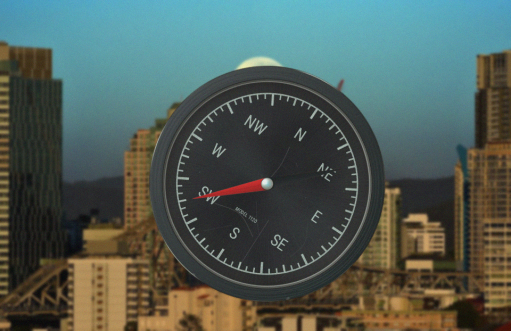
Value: 225,°
